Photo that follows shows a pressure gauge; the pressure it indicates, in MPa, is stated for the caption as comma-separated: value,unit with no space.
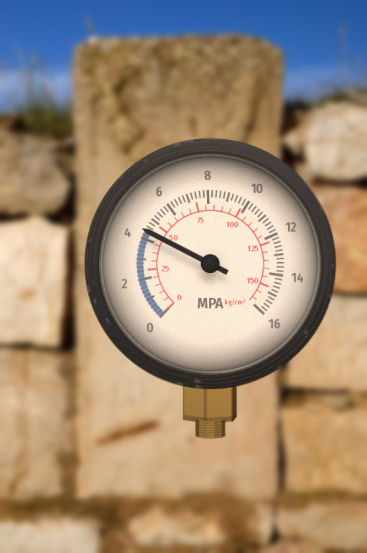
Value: 4.4,MPa
